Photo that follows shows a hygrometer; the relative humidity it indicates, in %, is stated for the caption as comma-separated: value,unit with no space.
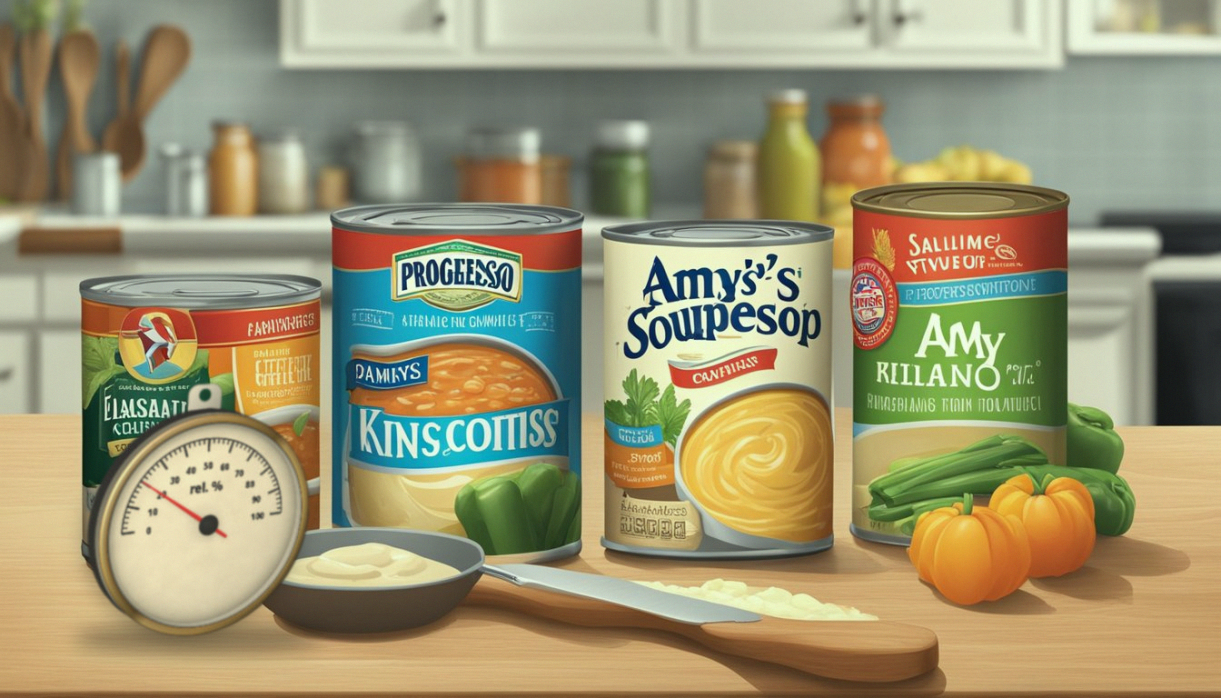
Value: 20,%
